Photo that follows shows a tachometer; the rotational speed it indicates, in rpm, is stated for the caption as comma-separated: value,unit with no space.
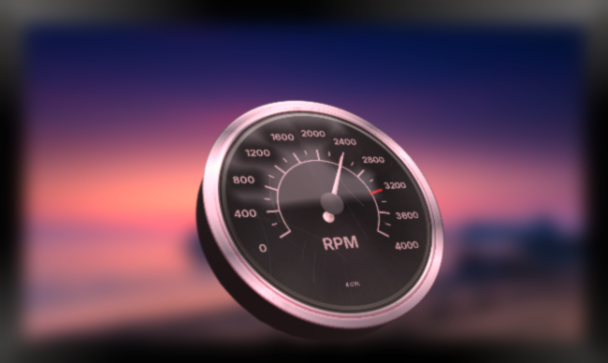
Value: 2400,rpm
